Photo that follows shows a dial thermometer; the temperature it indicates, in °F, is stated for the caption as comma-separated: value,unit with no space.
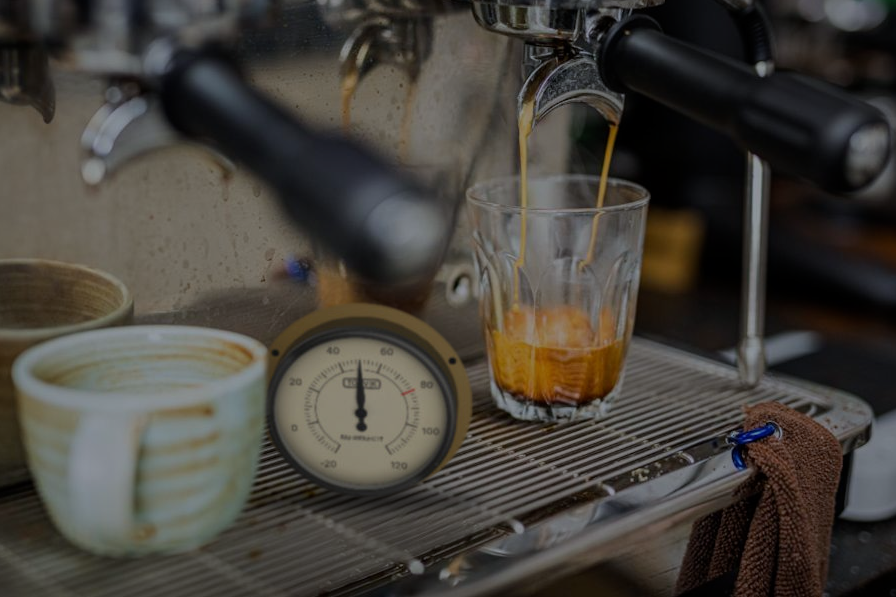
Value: 50,°F
